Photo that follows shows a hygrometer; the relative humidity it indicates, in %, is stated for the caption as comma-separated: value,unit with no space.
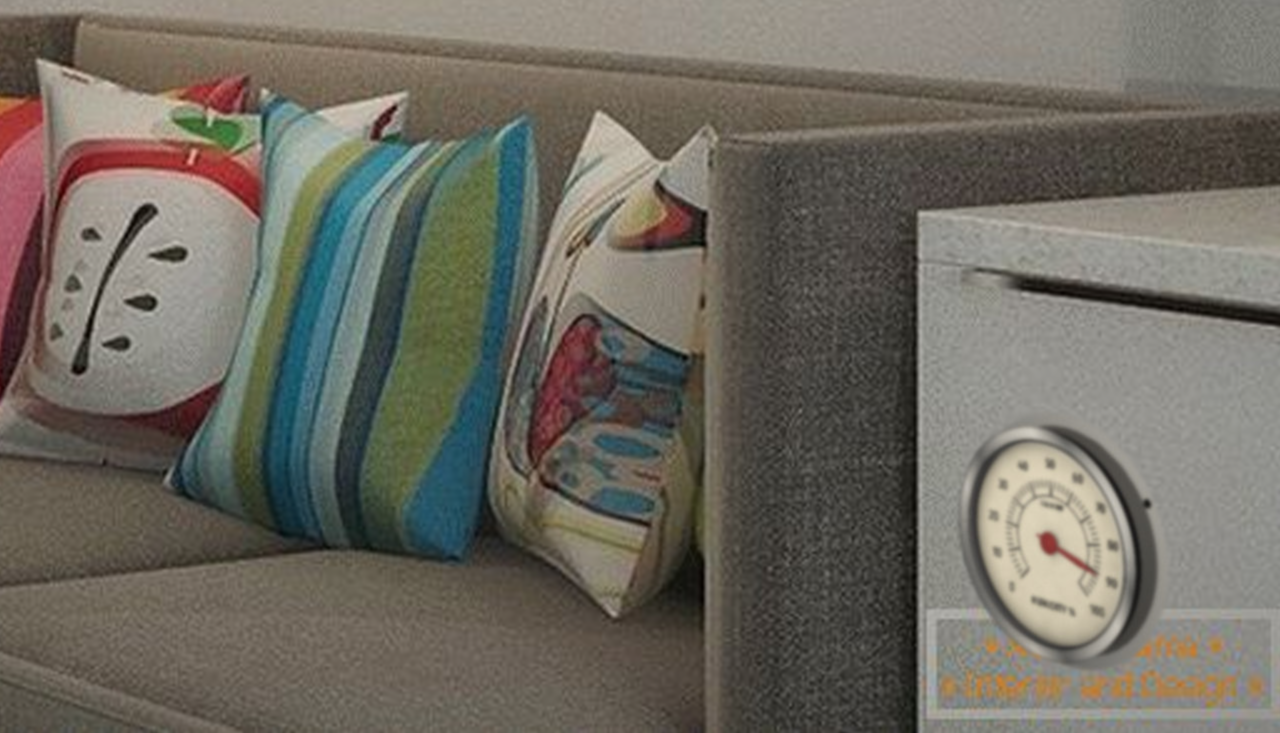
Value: 90,%
